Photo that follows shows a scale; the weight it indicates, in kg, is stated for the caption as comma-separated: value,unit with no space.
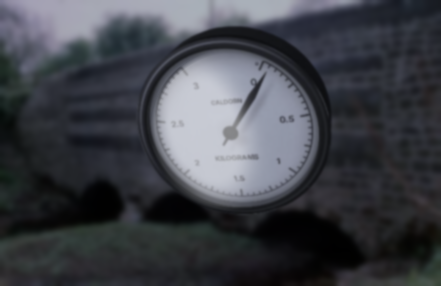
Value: 0.05,kg
